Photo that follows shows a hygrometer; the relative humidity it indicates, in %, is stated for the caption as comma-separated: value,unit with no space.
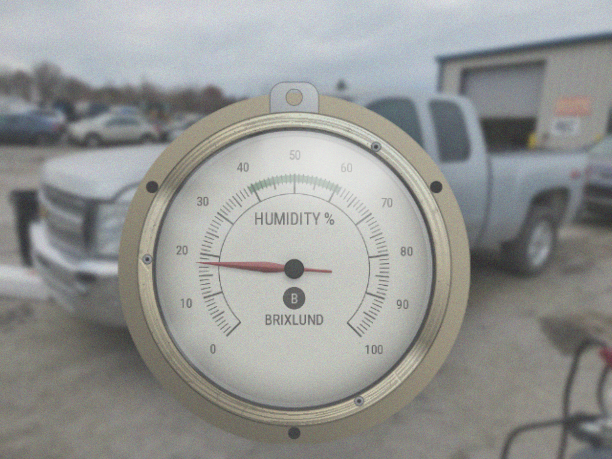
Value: 18,%
